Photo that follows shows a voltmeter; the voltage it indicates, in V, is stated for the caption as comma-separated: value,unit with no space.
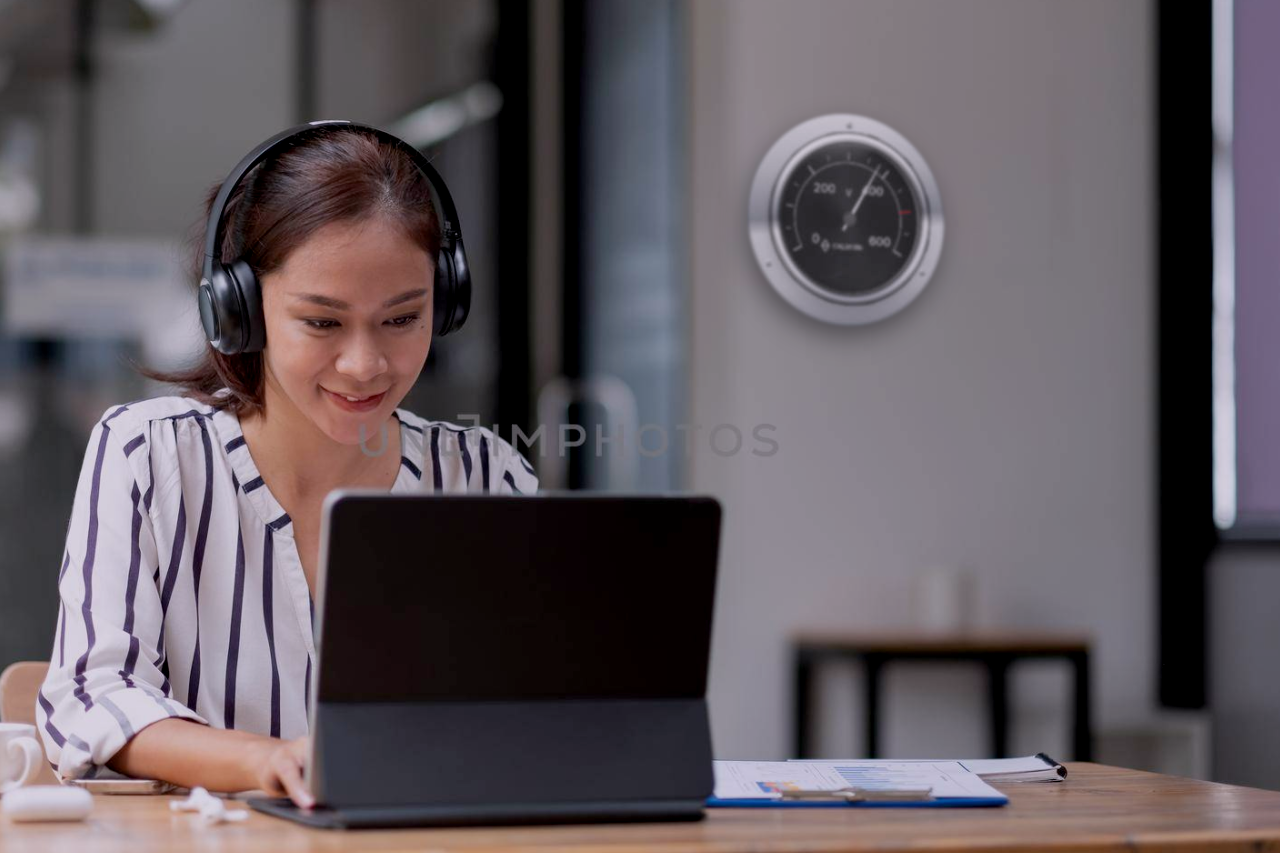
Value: 375,V
